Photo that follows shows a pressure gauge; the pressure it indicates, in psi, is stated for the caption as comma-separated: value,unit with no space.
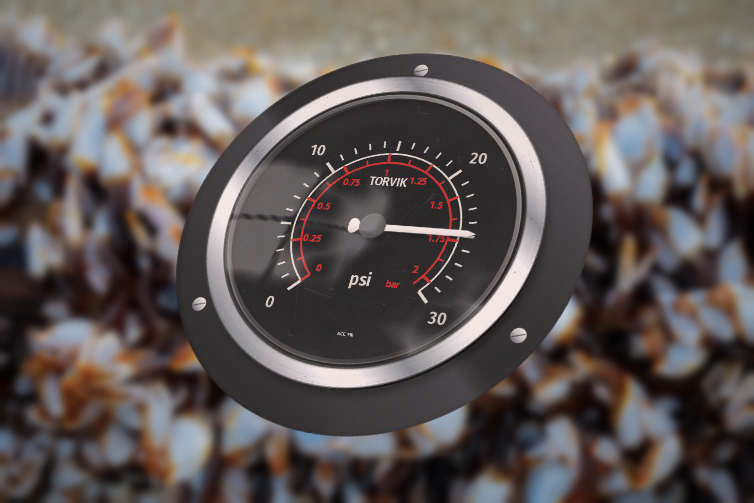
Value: 25,psi
